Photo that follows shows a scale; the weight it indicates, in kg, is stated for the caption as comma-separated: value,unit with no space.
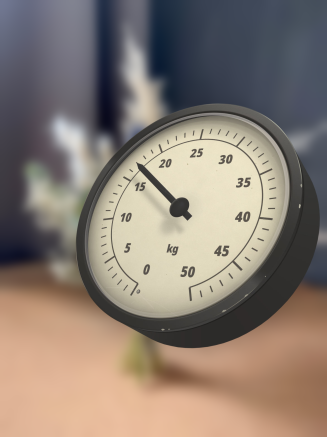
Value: 17,kg
